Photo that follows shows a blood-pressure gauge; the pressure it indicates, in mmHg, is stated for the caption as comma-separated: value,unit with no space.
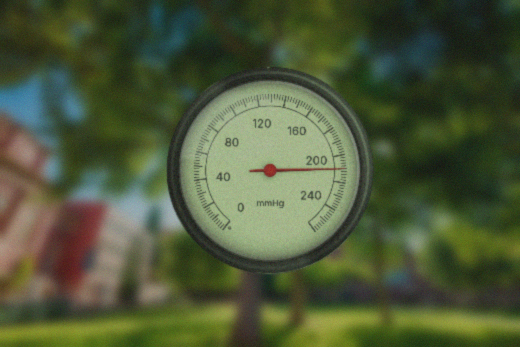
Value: 210,mmHg
